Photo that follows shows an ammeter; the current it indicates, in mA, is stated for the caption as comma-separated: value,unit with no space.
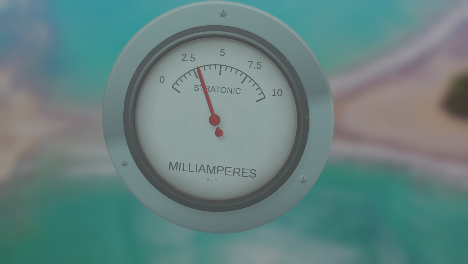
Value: 3,mA
